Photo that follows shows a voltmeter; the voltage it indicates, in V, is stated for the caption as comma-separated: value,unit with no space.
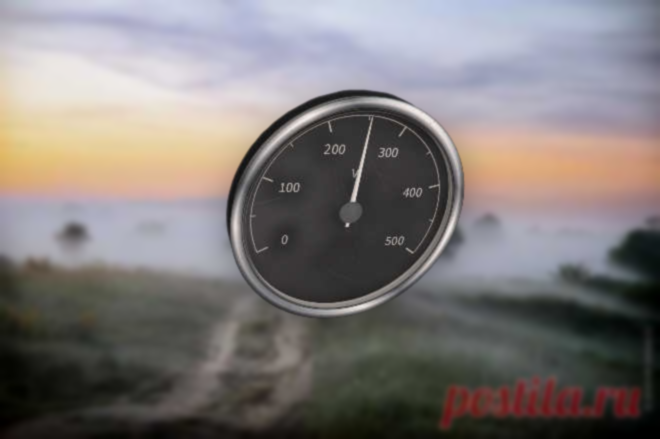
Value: 250,V
